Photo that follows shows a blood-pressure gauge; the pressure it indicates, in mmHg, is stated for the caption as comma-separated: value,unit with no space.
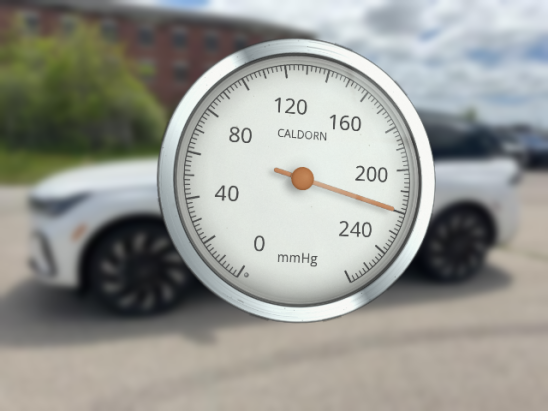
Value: 220,mmHg
